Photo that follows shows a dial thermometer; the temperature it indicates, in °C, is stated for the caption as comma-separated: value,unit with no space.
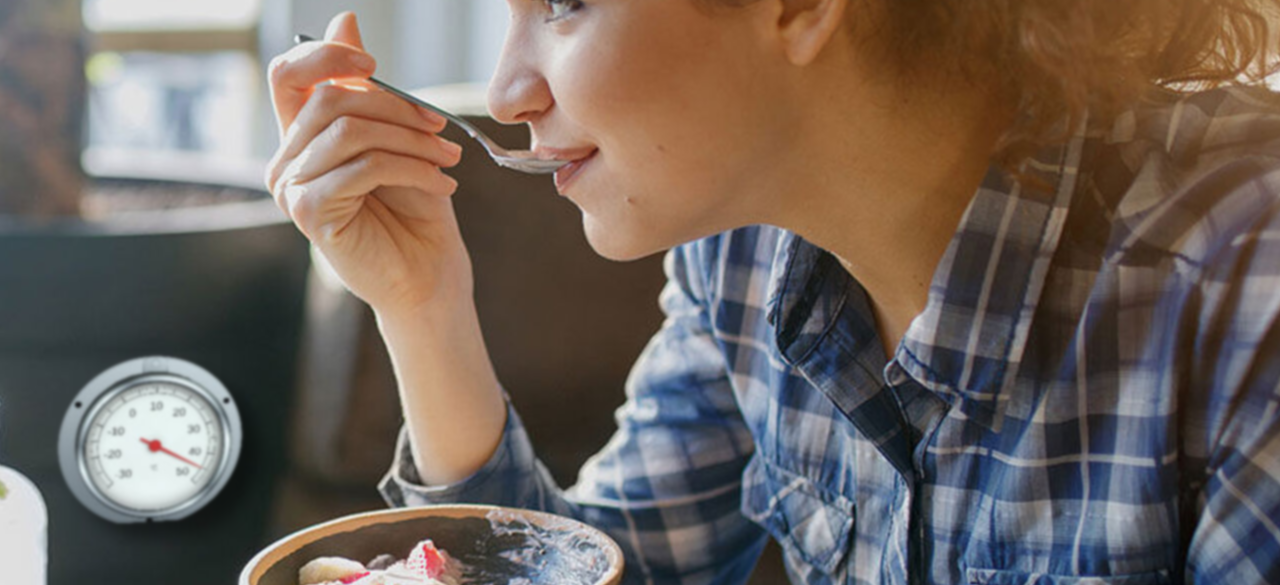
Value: 45,°C
